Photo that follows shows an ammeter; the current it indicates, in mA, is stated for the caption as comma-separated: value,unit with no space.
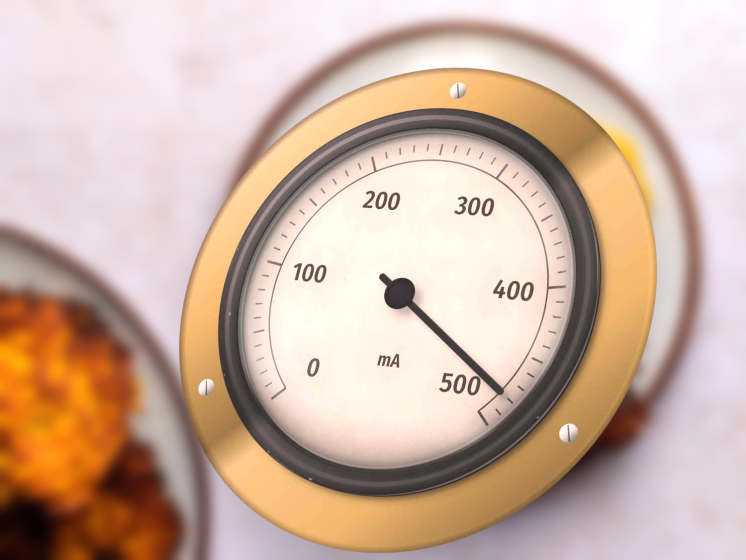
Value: 480,mA
